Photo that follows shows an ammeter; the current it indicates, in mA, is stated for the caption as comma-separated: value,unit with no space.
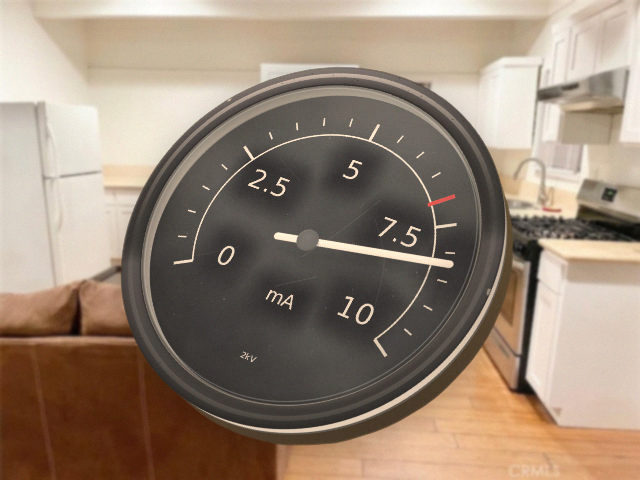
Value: 8.25,mA
